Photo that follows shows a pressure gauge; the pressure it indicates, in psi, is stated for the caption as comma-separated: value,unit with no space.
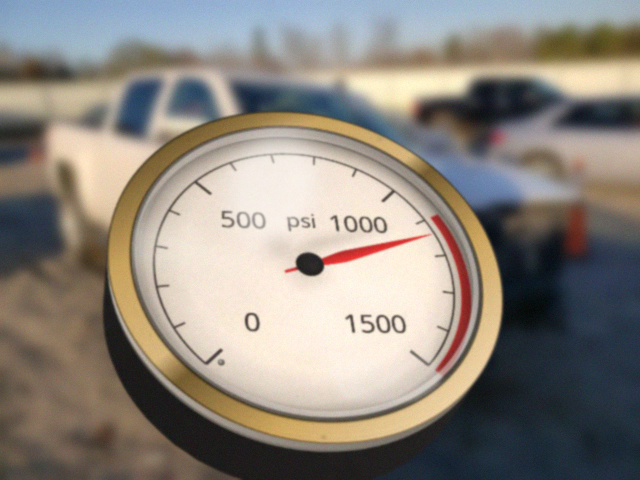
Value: 1150,psi
